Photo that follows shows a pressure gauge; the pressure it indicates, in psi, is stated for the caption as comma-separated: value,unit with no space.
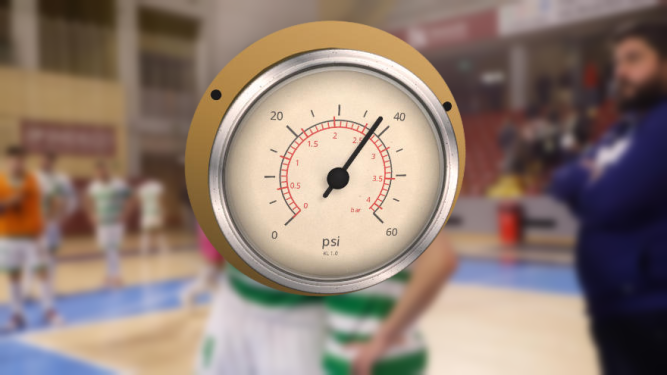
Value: 37.5,psi
